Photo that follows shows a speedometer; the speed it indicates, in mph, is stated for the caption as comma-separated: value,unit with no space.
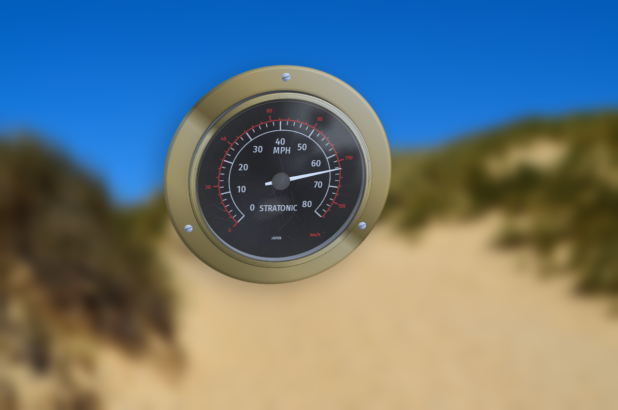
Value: 64,mph
